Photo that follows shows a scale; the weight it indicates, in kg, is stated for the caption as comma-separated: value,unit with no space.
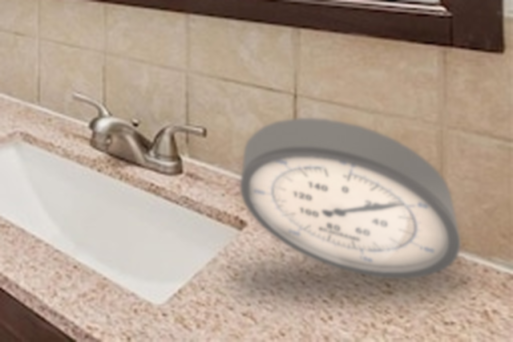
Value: 20,kg
